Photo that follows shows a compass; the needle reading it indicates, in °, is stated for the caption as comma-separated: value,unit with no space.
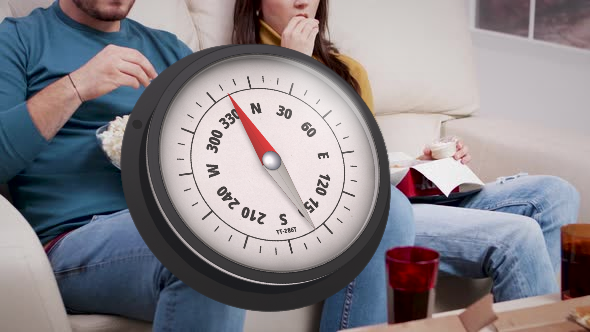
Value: 340,°
